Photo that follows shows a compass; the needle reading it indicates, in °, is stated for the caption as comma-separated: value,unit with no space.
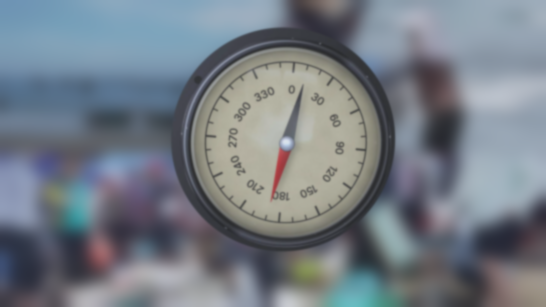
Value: 190,°
